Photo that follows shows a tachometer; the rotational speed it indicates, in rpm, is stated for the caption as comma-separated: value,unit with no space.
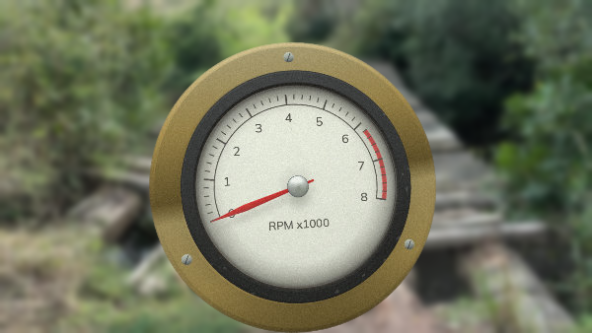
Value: 0,rpm
